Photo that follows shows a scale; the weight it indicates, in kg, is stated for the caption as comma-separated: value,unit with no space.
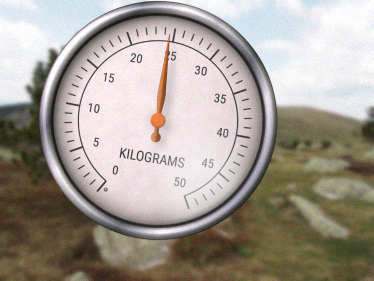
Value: 24.5,kg
